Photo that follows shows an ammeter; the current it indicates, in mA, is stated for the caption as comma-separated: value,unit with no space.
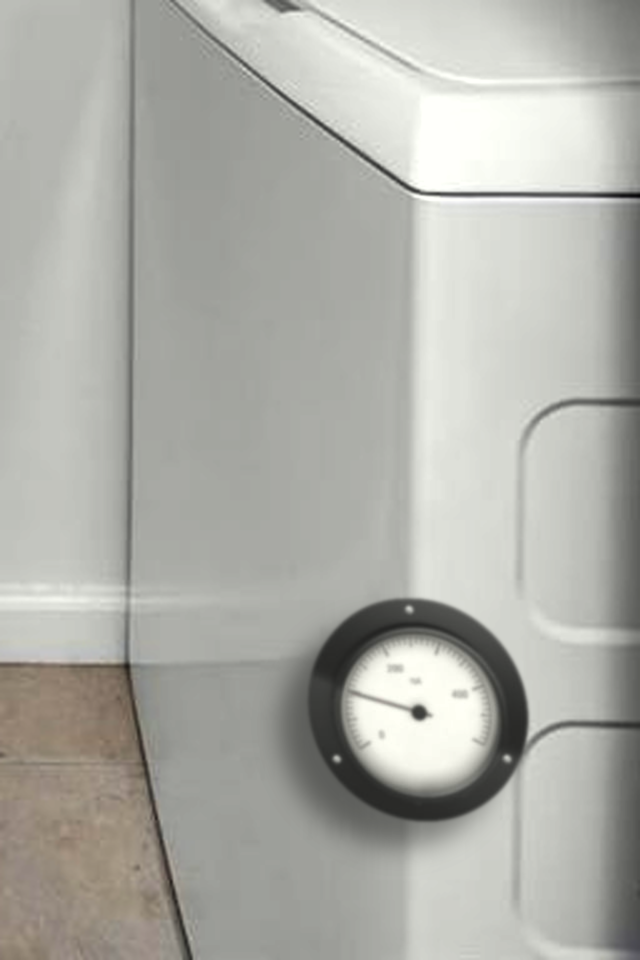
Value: 100,mA
